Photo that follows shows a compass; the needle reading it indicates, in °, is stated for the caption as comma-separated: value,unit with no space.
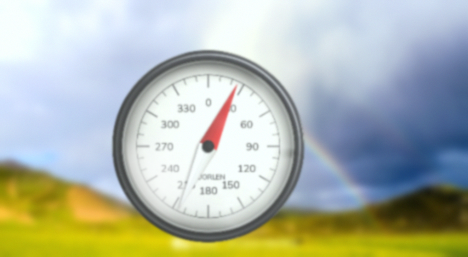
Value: 25,°
